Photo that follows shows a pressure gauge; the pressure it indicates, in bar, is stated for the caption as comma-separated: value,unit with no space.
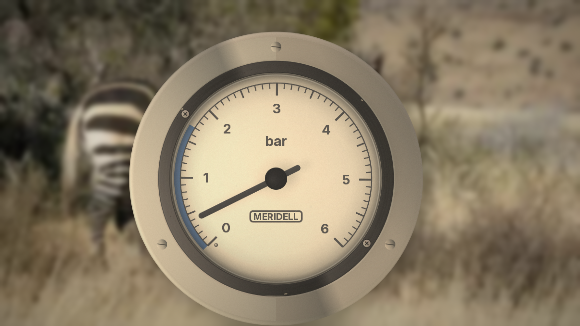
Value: 0.4,bar
